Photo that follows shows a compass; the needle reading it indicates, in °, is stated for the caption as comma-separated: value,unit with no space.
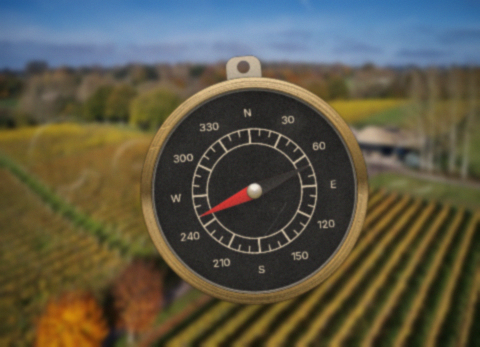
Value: 250,°
